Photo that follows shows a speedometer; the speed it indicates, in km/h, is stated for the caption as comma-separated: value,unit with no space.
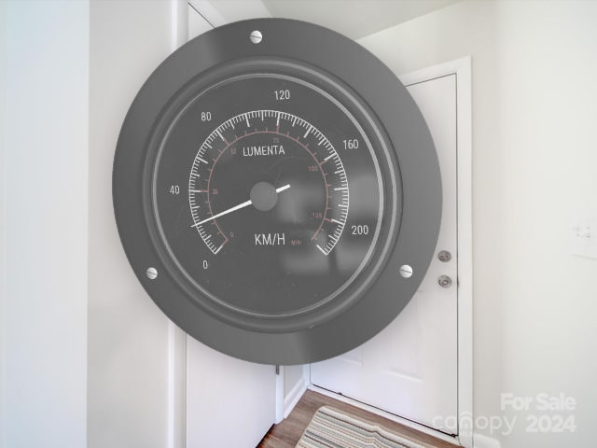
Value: 20,km/h
